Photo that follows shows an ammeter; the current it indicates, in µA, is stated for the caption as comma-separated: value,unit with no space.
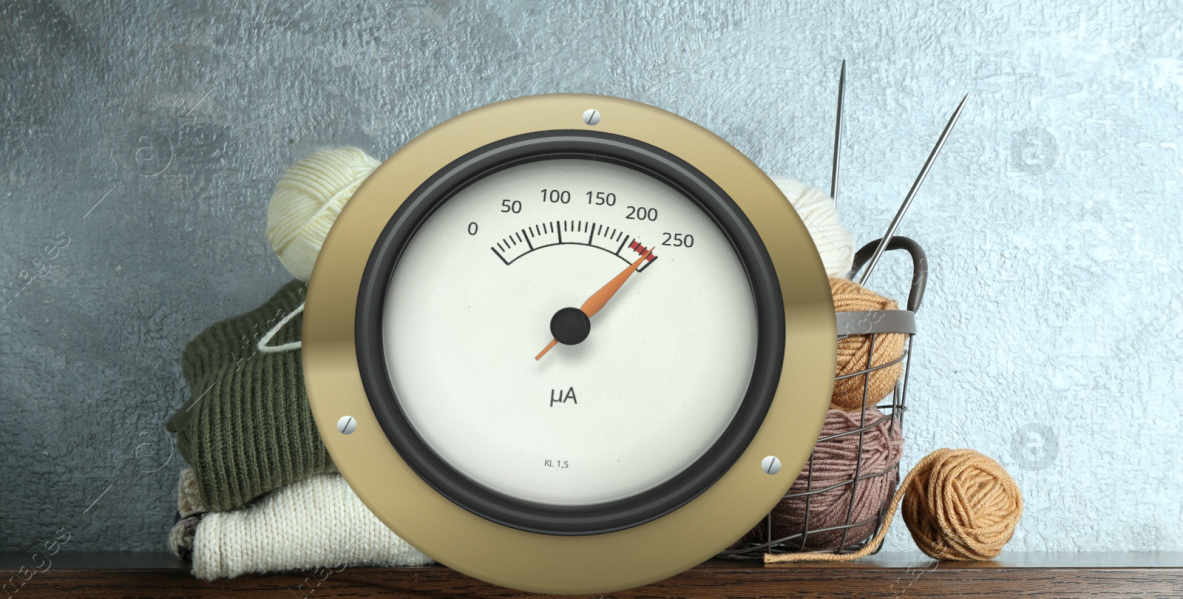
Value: 240,µA
